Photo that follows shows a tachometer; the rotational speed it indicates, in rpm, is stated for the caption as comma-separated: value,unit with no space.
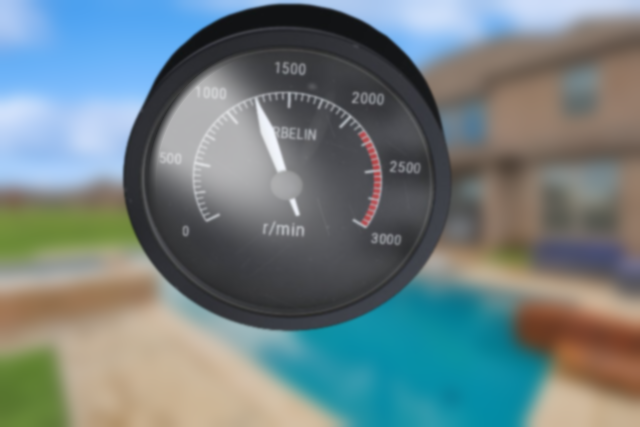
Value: 1250,rpm
